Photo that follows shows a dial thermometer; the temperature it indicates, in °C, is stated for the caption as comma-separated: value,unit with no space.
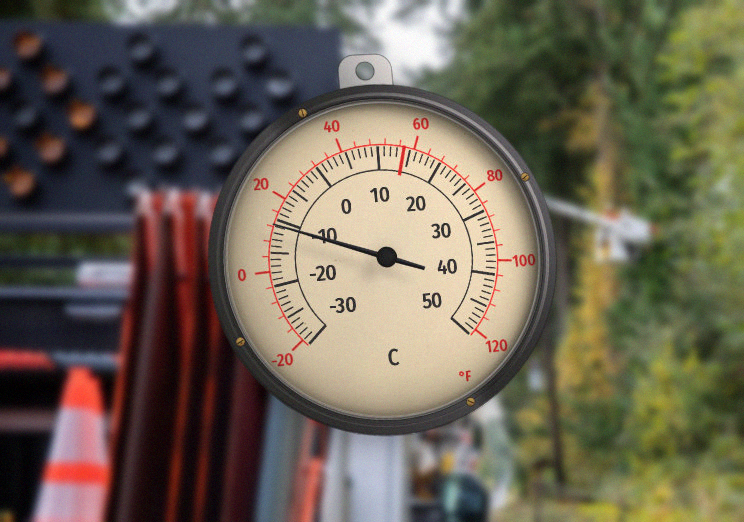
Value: -11,°C
